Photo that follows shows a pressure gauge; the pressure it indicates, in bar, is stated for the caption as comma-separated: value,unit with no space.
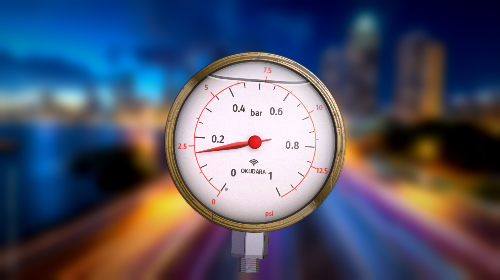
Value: 0.15,bar
